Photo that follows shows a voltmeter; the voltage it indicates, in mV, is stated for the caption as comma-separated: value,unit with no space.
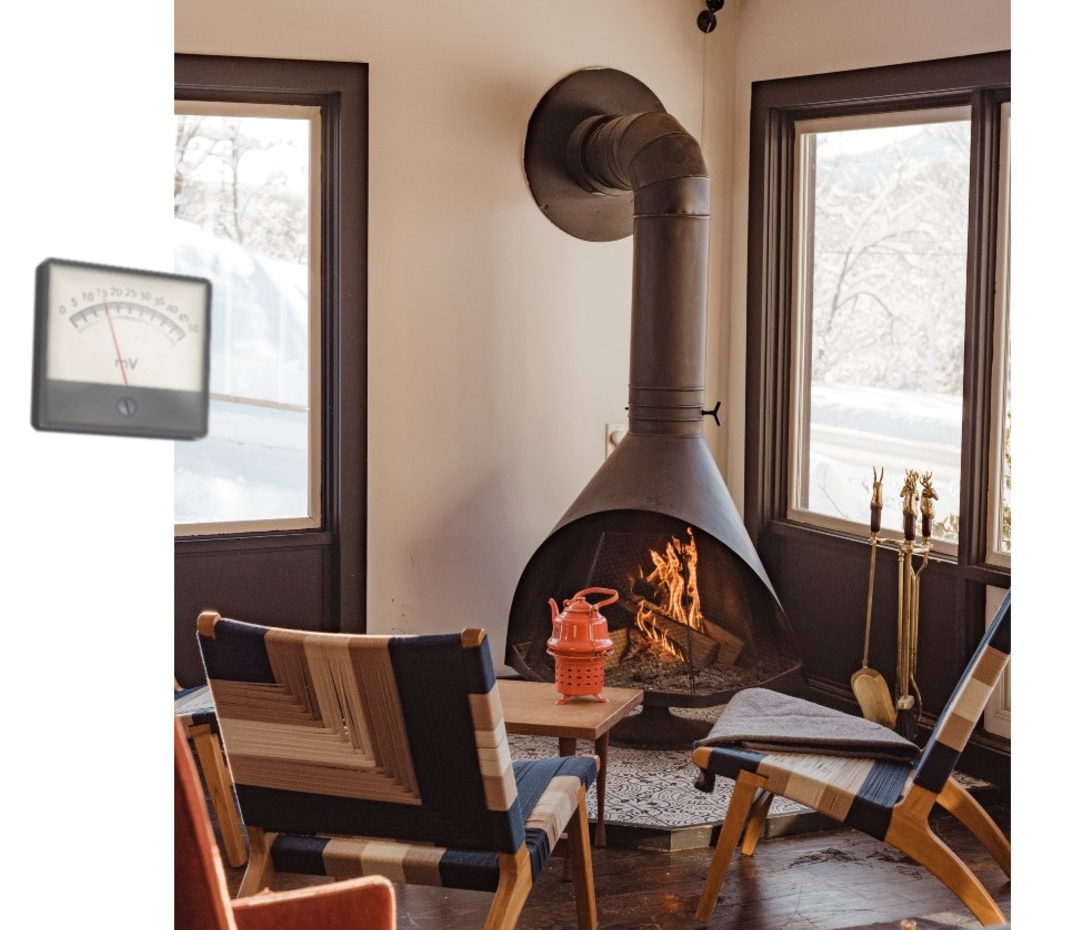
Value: 15,mV
